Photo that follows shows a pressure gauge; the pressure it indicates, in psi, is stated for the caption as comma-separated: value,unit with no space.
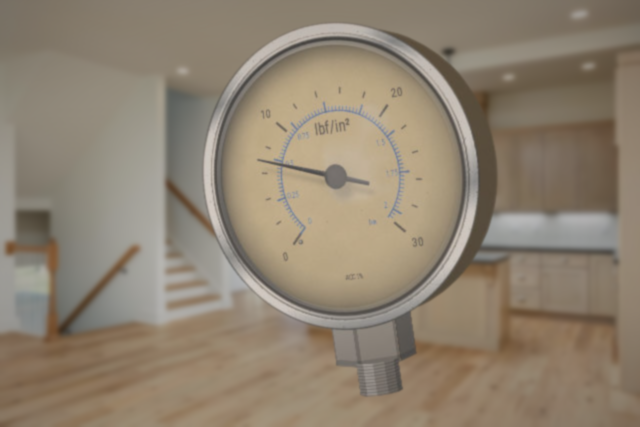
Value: 7,psi
